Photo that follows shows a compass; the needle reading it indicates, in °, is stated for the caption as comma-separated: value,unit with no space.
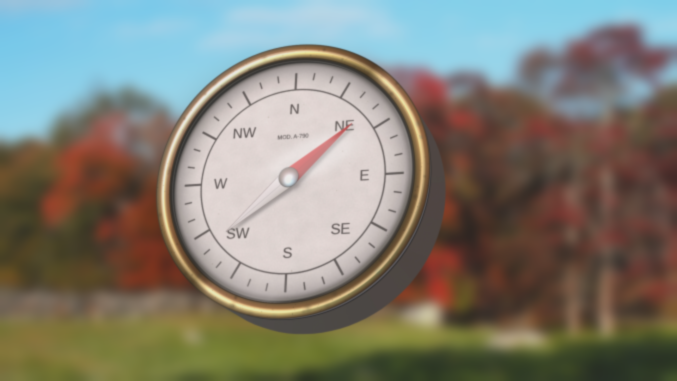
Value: 50,°
